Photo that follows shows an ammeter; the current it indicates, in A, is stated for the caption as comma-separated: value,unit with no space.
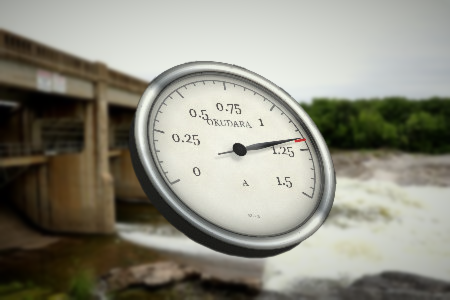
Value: 1.2,A
